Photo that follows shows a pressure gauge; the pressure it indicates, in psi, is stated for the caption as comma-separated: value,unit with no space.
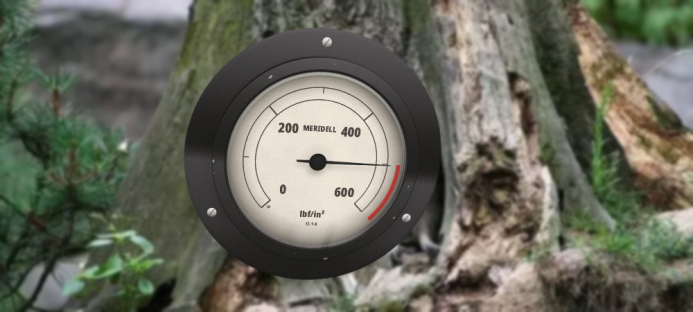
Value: 500,psi
